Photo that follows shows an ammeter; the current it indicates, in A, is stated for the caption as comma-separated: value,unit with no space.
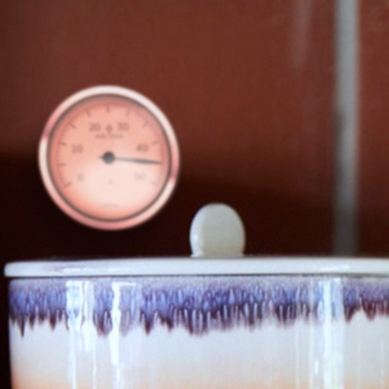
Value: 45,A
